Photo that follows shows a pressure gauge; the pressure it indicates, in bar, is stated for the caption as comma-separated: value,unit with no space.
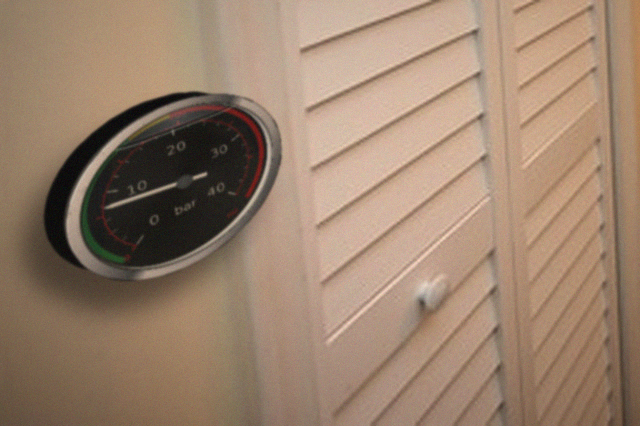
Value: 8,bar
